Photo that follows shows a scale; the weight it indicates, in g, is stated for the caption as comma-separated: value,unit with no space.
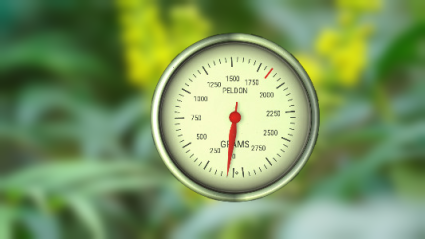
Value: 50,g
